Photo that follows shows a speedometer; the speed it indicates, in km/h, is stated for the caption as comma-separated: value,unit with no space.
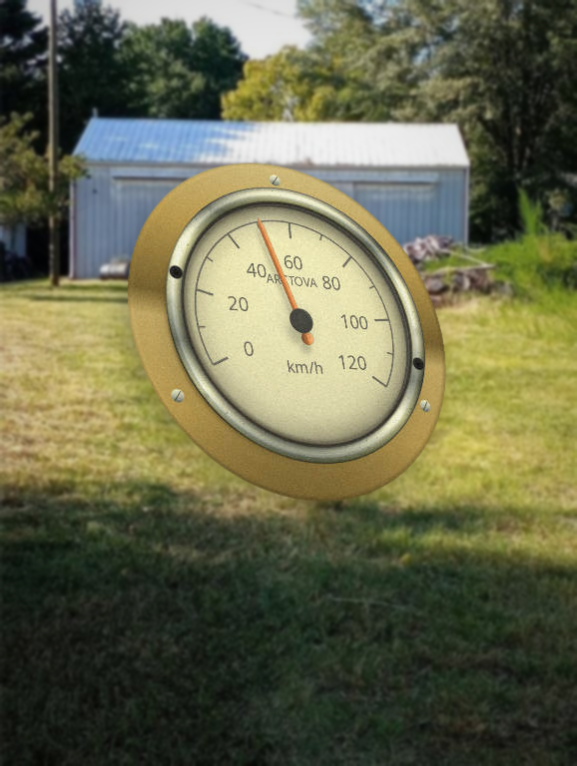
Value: 50,km/h
